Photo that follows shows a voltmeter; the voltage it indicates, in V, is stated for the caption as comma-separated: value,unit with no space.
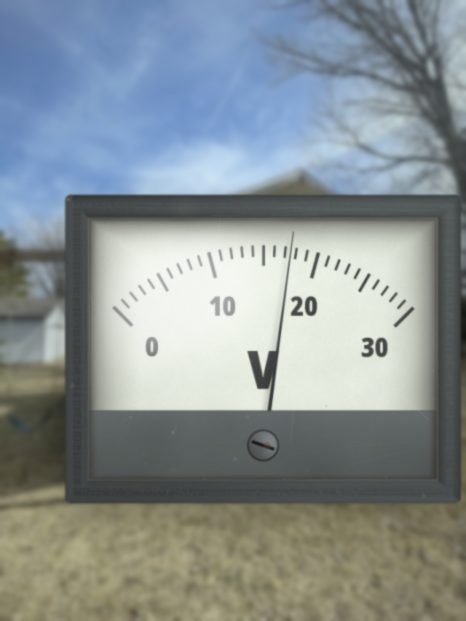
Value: 17.5,V
